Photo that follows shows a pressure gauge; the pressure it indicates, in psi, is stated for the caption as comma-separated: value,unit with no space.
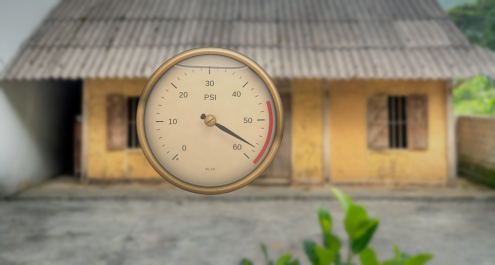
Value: 57,psi
